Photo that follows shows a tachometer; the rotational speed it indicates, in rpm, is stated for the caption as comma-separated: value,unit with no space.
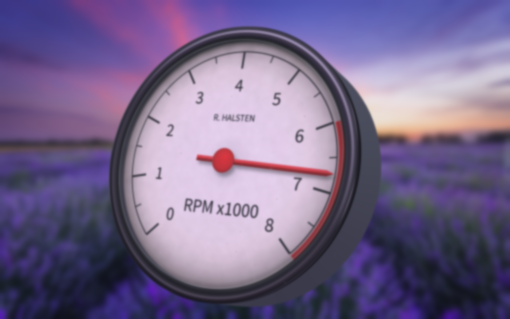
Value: 6750,rpm
